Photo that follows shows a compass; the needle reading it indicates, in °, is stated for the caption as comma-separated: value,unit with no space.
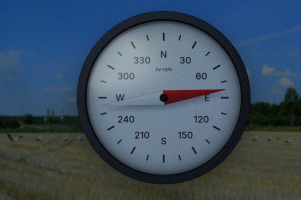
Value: 82.5,°
